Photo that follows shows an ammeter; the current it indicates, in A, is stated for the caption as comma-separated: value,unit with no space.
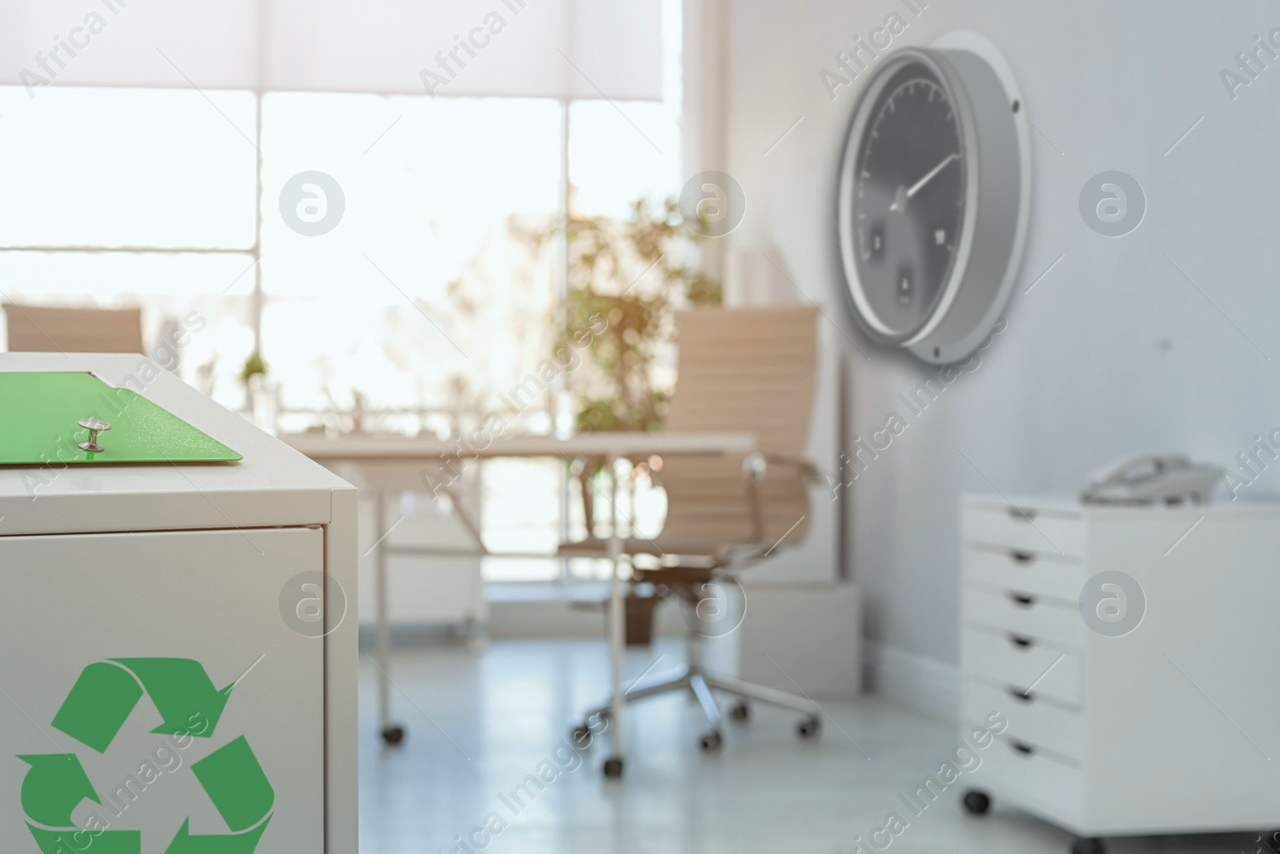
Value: 8,A
